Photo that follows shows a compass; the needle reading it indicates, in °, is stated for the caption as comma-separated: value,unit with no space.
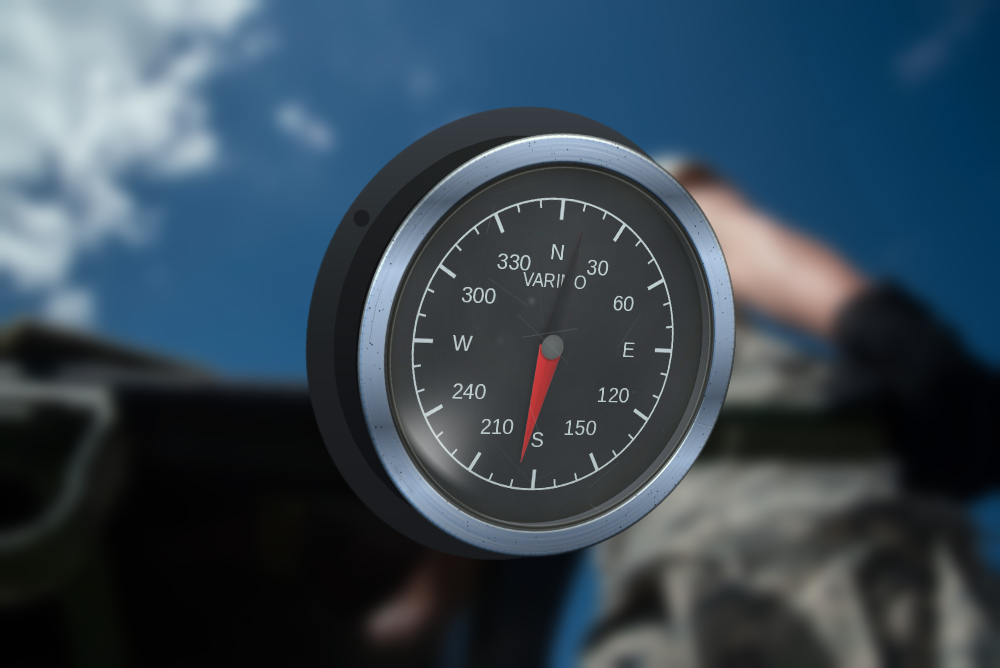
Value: 190,°
